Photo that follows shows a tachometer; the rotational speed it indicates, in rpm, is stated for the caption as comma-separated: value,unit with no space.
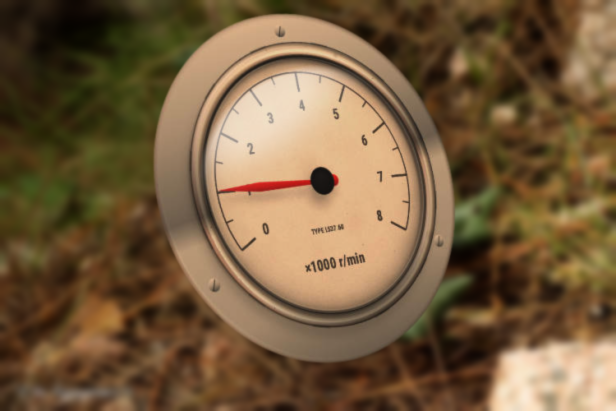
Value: 1000,rpm
